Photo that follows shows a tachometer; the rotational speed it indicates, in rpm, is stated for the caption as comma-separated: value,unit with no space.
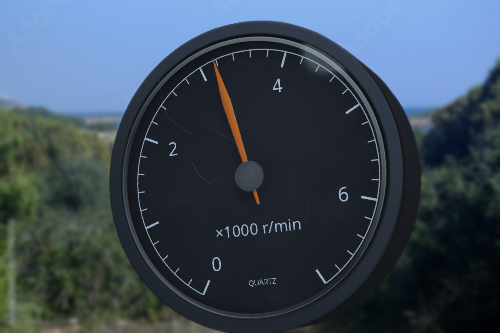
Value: 3200,rpm
